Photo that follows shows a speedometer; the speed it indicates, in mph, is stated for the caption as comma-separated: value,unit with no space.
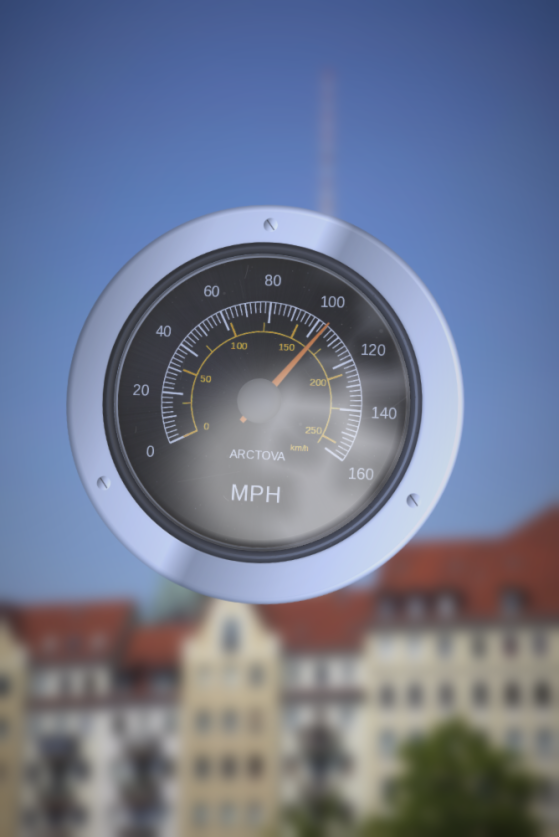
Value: 104,mph
